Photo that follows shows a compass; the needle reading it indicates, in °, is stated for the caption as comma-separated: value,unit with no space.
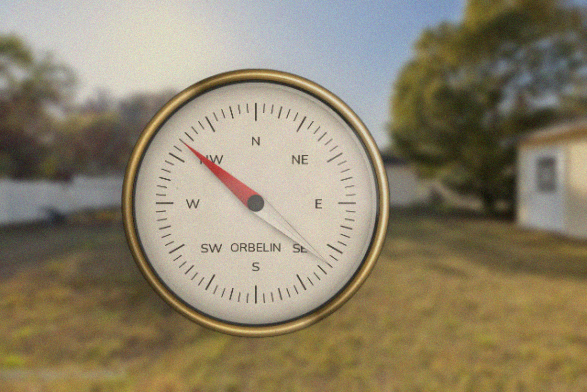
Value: 310,°
